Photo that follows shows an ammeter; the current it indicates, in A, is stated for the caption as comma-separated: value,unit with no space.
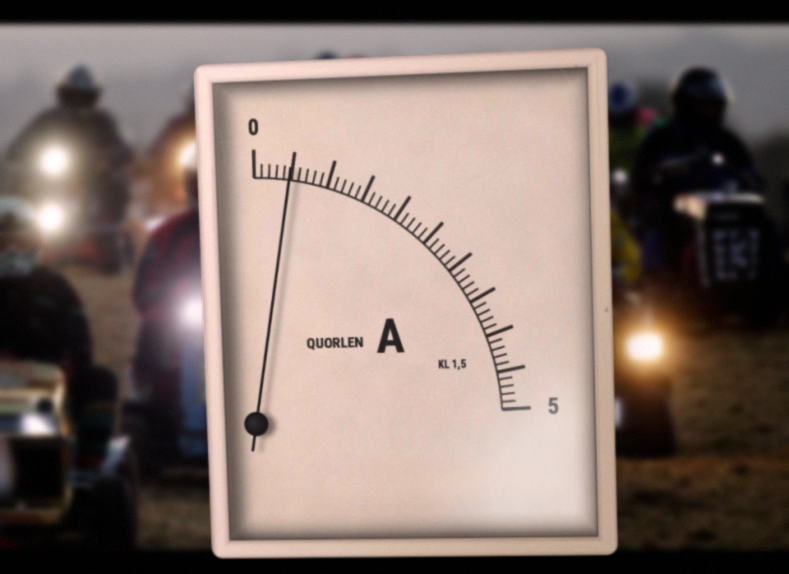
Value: 0.5,A
